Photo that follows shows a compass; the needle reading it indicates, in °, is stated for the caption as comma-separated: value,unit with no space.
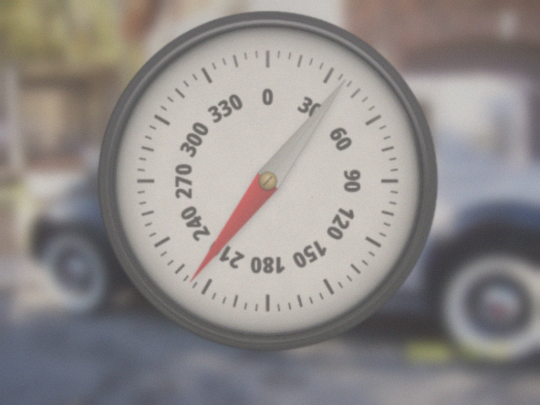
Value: 217.5,°
